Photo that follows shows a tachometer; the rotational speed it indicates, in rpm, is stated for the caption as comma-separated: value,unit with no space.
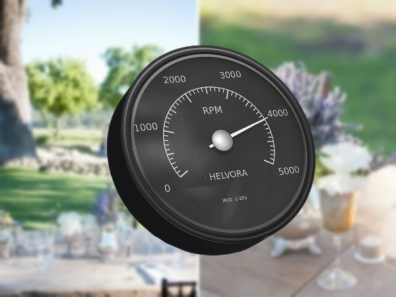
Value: 4000,rpm
